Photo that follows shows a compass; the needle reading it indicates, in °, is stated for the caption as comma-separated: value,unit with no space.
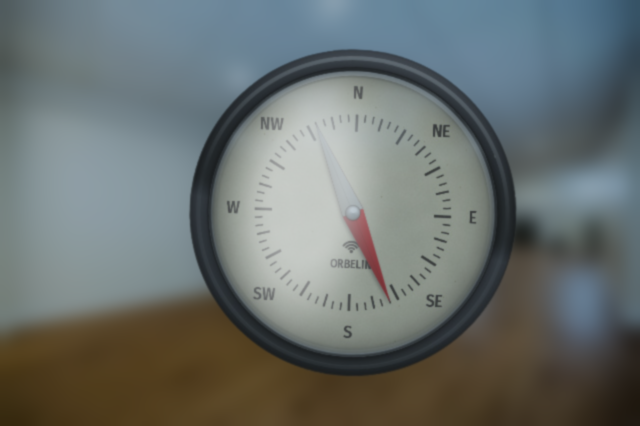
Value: 155,°
